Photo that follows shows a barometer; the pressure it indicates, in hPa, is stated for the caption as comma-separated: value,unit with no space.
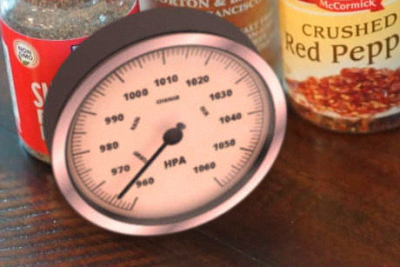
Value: 965,hPa
